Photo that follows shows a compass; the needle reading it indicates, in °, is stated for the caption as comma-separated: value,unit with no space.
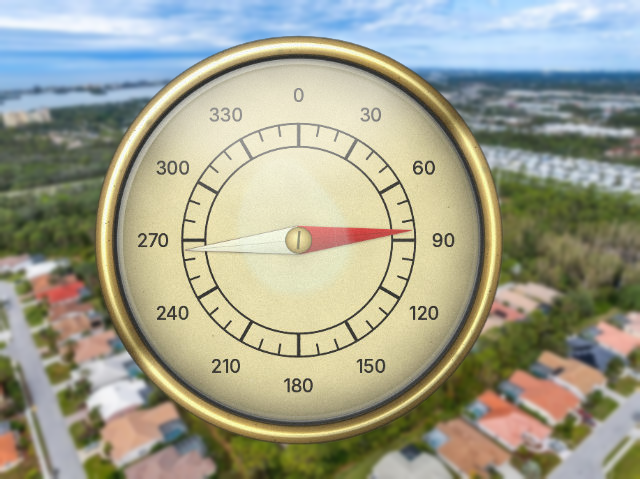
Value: 85,°
